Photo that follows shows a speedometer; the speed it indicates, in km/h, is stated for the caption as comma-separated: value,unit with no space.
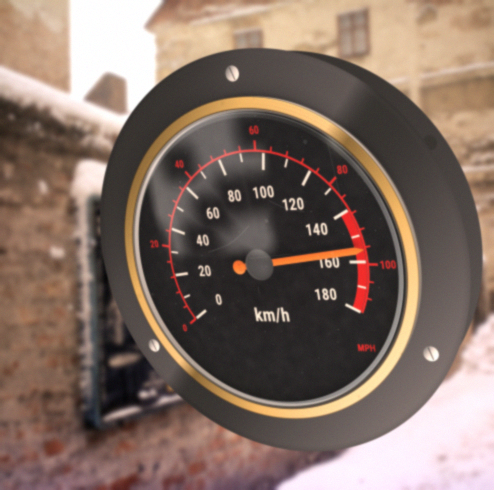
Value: 155,km/h
